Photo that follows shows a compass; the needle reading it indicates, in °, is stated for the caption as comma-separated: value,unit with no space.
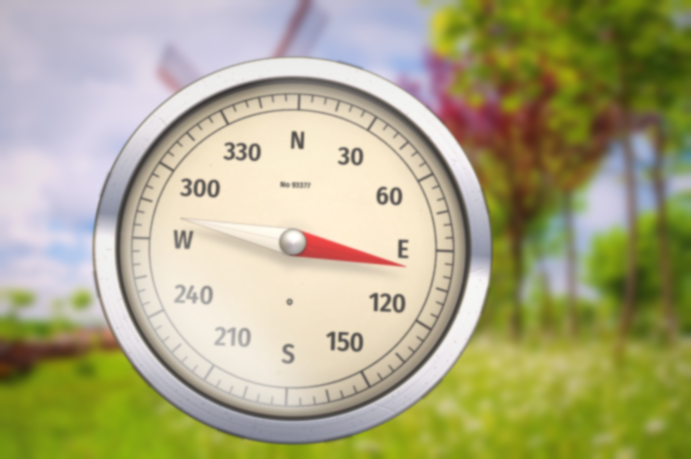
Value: 100,°
